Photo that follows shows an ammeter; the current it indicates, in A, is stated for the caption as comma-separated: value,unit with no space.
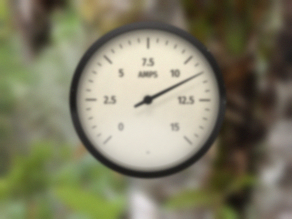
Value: 11,A
